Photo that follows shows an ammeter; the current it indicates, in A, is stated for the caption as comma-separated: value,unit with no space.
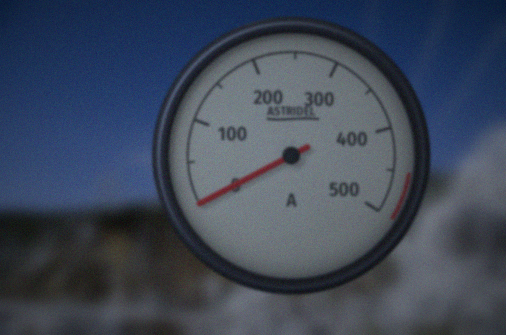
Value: 0,A
